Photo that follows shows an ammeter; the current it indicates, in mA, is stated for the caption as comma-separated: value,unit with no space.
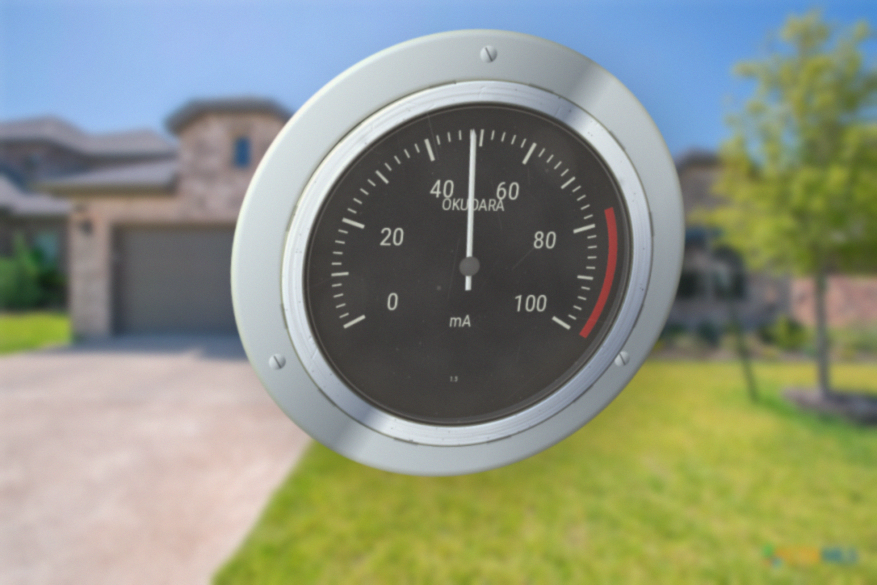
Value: 48,mA
